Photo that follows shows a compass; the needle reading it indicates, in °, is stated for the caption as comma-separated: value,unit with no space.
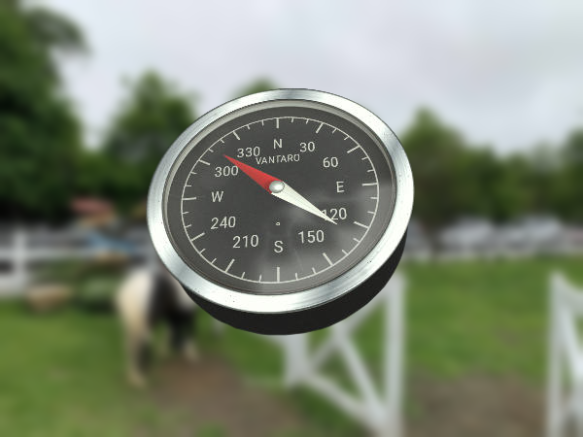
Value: 310,°
